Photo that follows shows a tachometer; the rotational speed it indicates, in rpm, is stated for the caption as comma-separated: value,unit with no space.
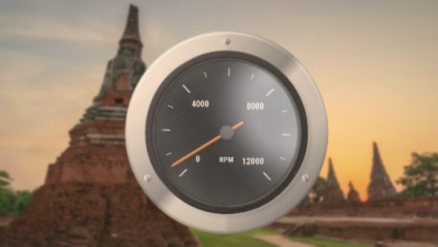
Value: 500,rpm
